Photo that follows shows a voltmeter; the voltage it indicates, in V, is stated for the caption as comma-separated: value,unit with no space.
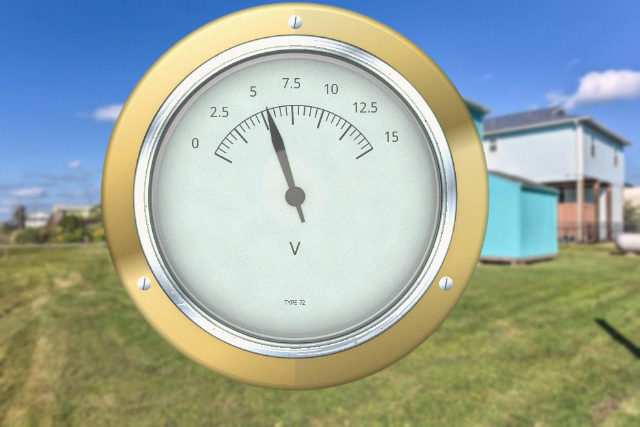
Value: 5.5,V
